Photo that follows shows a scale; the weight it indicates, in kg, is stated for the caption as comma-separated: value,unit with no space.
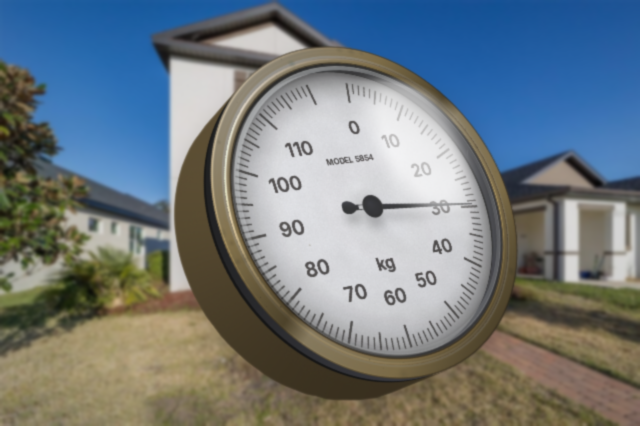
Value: 30,kg
